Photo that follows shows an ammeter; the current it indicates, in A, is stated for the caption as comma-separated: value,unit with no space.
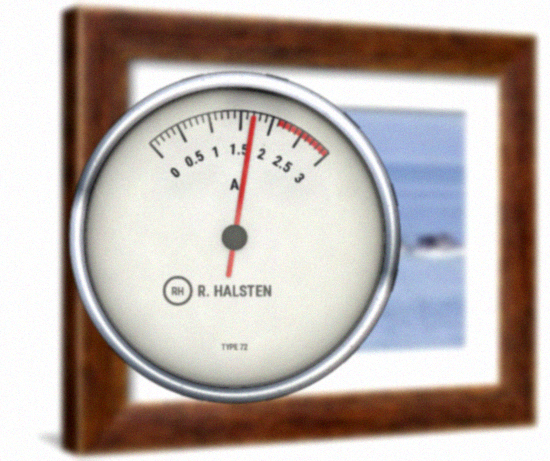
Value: 1.7,A
